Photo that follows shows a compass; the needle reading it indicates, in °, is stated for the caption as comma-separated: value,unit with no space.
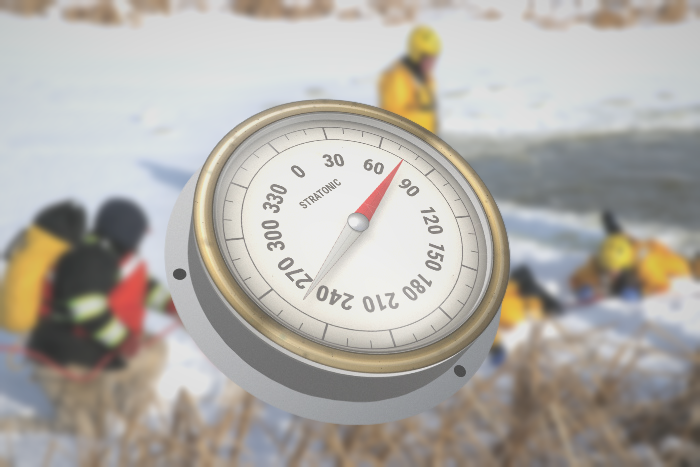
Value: 75,°
